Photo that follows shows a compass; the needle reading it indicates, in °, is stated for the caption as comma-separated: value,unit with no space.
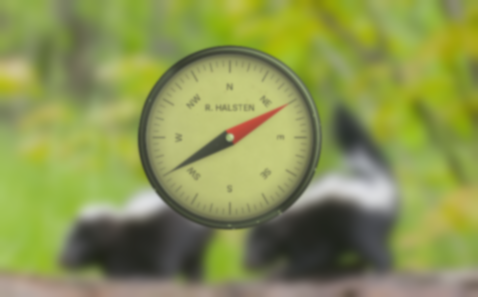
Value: 60,°
